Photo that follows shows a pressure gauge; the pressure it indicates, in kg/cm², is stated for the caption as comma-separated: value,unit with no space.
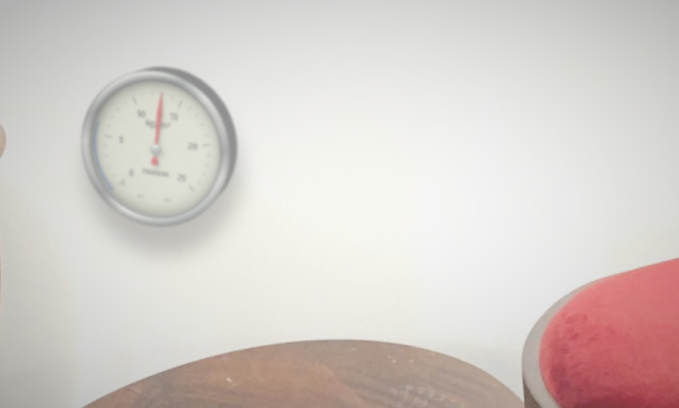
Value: 13,kg/cm²
